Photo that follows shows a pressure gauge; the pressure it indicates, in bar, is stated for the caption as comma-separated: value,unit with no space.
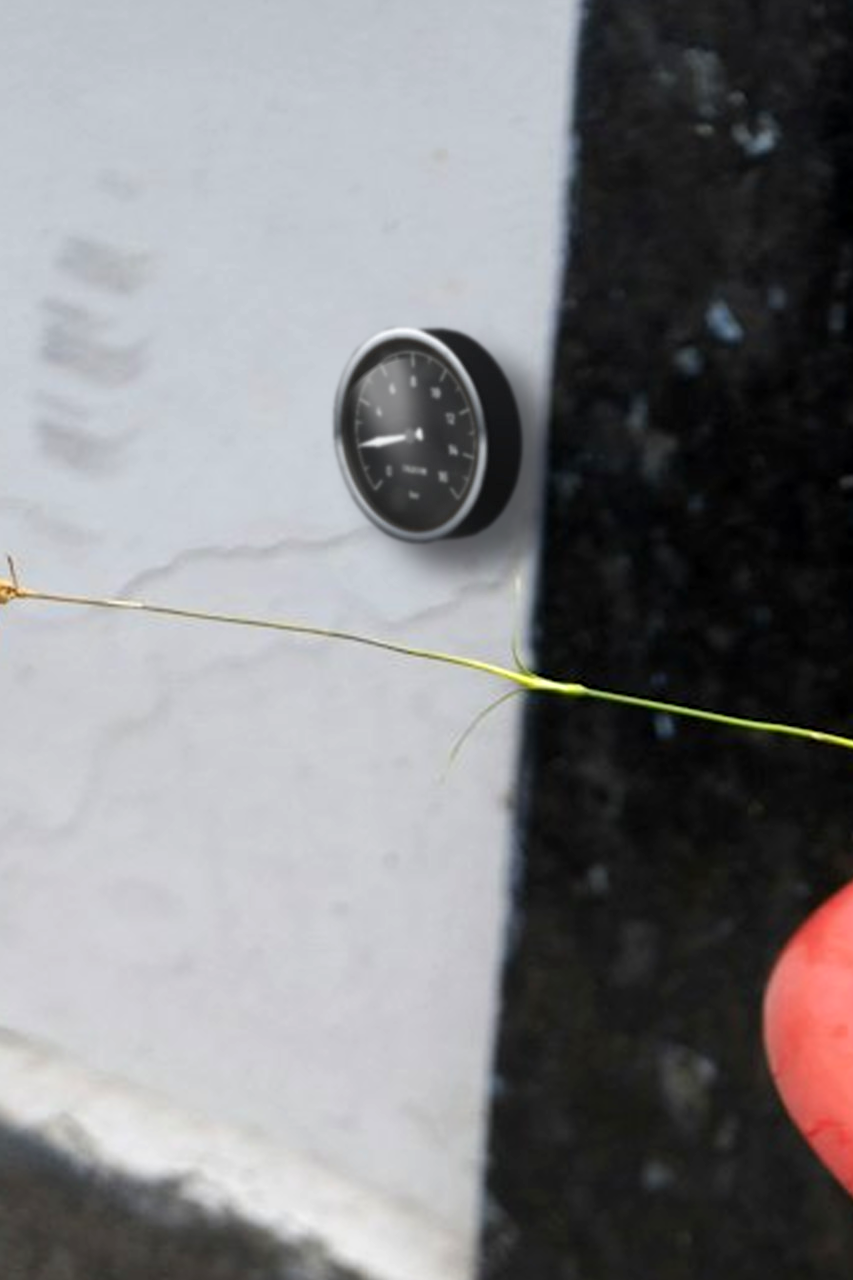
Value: 2,bar
